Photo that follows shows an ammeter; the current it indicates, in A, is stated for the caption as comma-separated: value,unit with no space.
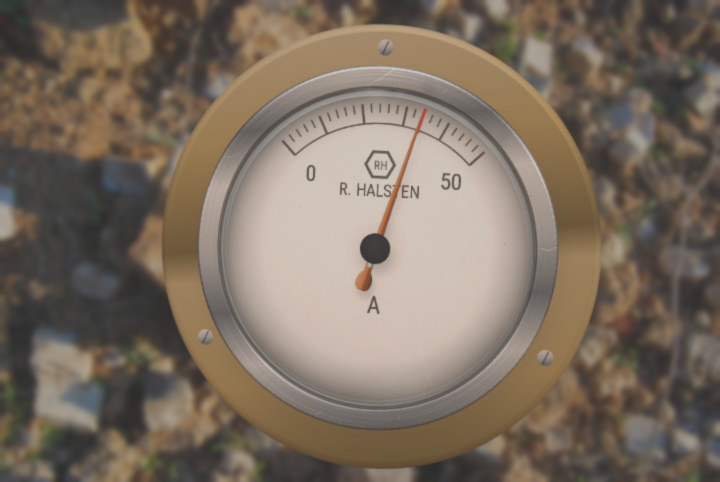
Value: 34,A
